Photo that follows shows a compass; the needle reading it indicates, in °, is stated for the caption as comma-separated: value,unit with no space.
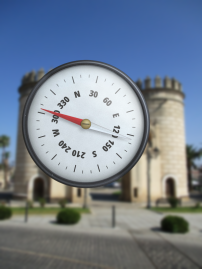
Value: 305,°
